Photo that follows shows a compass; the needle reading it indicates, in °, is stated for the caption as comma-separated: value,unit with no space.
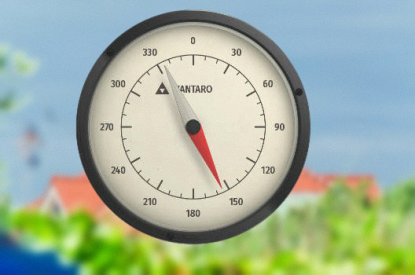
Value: 155,°
